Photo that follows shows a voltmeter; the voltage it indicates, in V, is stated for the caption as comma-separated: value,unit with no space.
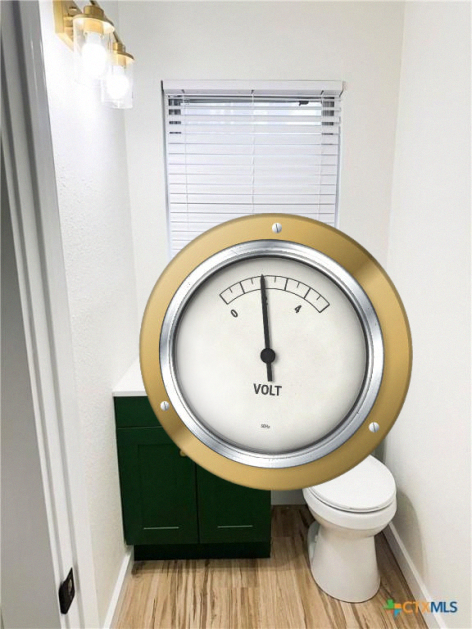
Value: 2,V
